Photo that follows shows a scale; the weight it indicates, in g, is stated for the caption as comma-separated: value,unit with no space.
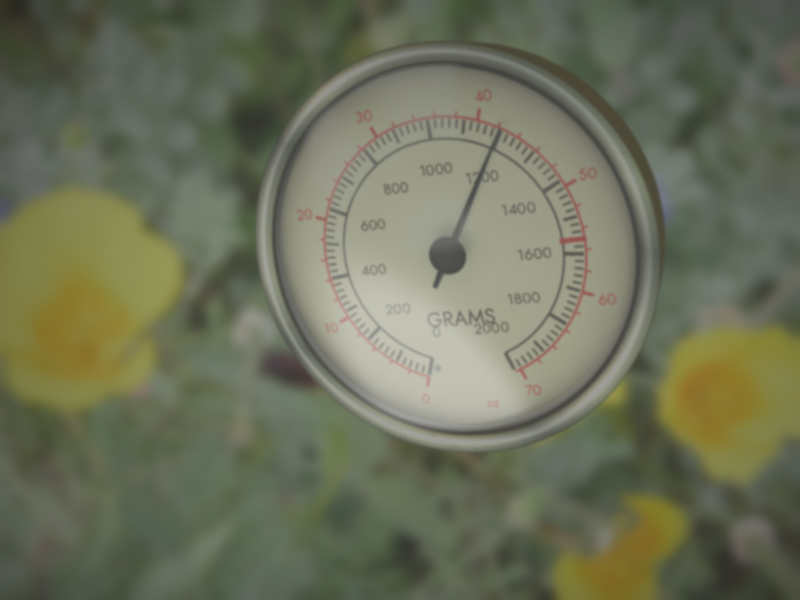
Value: 1200,g
